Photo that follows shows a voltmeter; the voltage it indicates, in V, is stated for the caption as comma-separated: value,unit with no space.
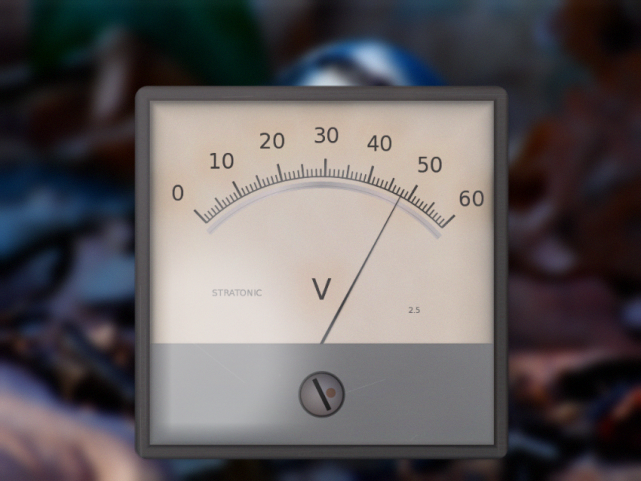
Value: 48,V
